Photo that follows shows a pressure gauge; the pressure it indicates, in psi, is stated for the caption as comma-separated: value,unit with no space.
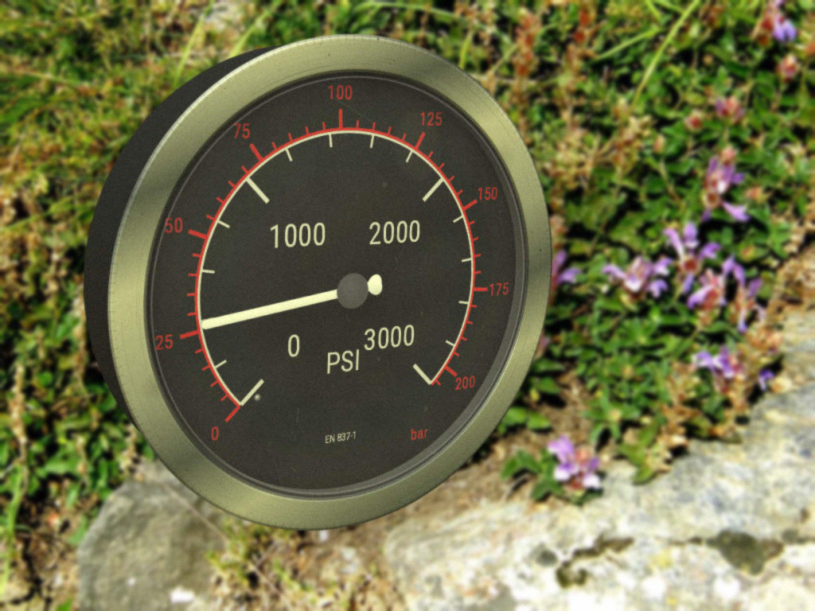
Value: 400,psi
